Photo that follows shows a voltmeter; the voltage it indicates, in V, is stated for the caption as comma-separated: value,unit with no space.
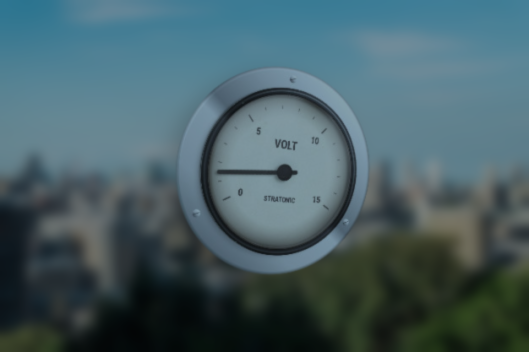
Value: 1.5,V
